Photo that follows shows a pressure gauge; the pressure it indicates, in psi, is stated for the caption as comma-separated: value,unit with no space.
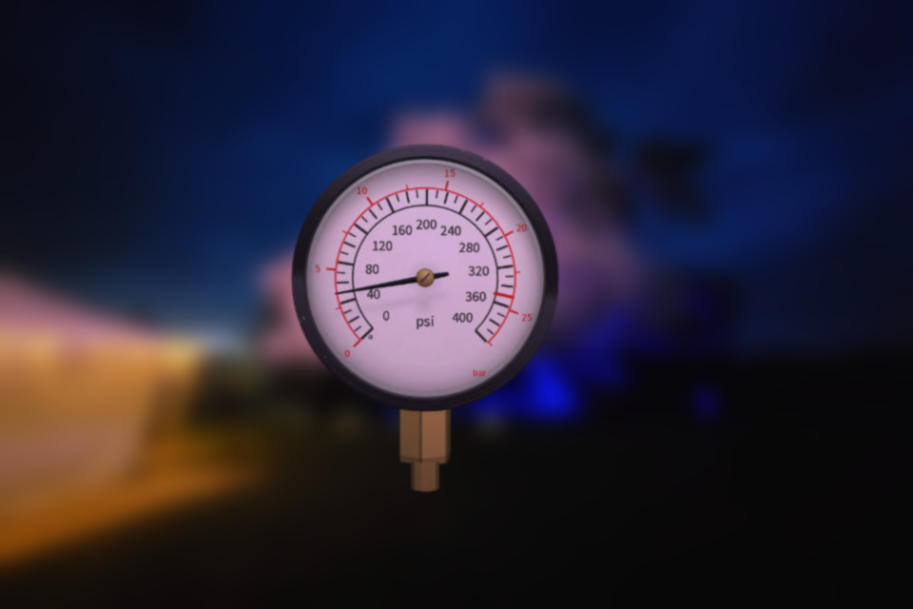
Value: 50,psi
